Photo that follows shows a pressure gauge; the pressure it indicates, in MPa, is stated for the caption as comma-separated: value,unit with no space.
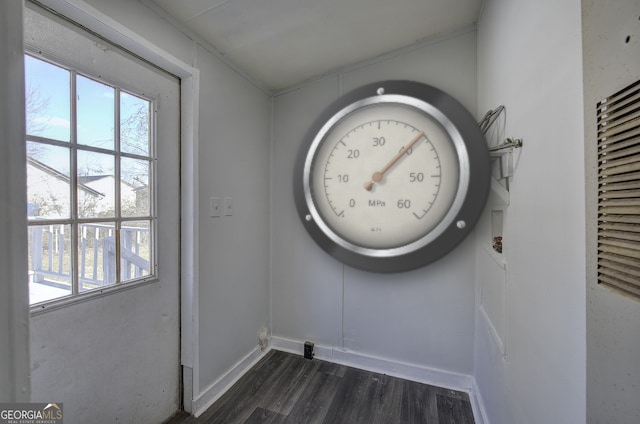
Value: 40,MPa
